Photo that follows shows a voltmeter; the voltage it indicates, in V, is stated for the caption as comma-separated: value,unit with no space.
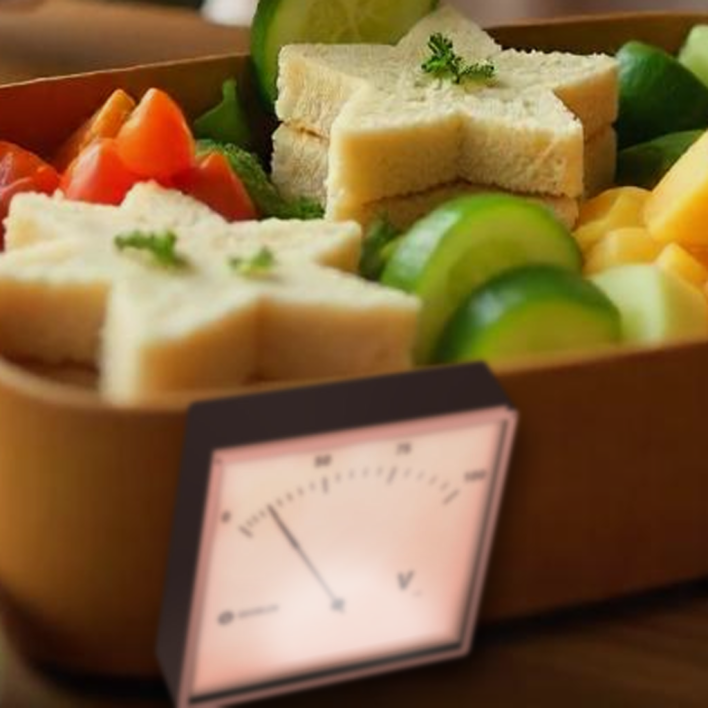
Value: 25,V
